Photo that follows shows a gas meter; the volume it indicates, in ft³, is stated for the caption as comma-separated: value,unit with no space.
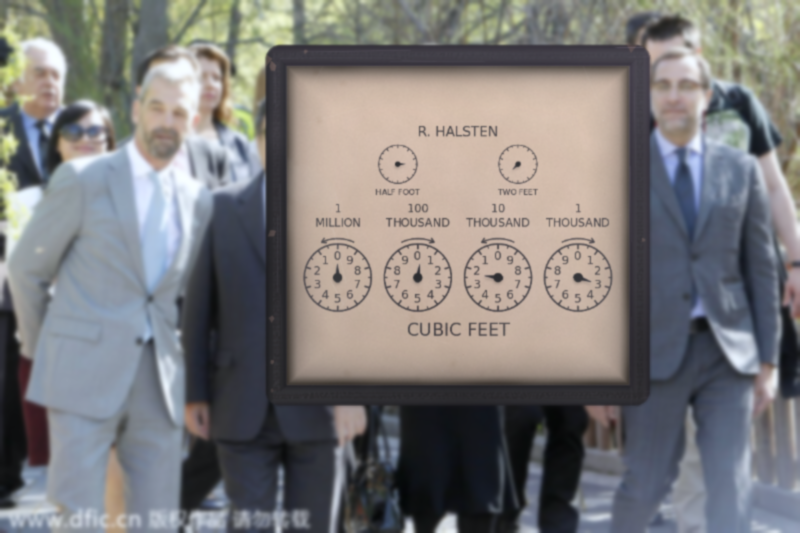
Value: 2300,ft³
